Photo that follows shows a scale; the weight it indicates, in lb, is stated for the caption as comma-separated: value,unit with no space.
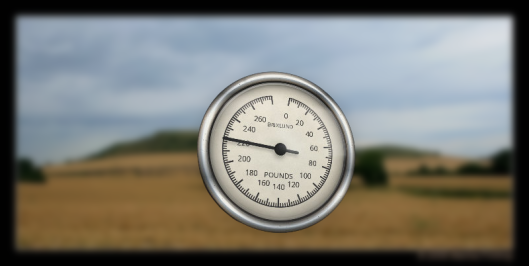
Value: 220,lb
